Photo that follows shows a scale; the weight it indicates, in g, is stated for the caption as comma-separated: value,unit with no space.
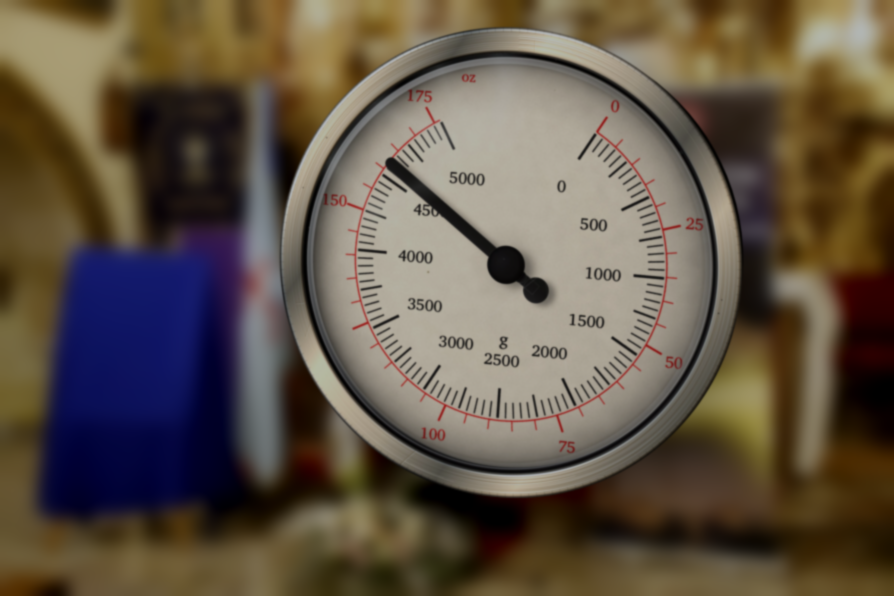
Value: 4600,g
